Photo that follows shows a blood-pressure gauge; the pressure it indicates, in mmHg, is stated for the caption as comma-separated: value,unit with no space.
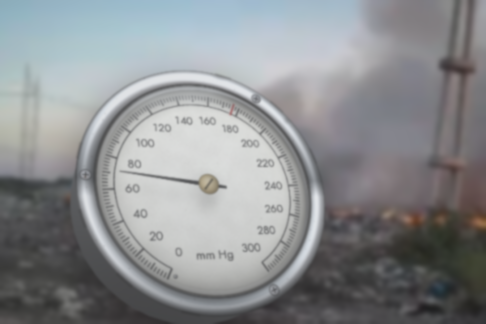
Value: 70,mmHg
